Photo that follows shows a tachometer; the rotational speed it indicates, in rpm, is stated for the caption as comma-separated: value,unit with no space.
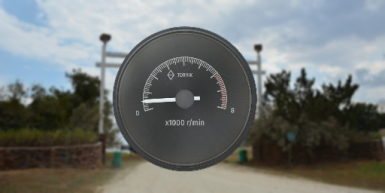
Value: 500,rpm
